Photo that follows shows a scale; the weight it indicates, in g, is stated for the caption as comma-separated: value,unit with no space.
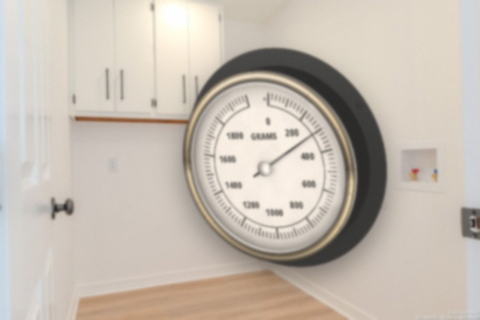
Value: 300,g
